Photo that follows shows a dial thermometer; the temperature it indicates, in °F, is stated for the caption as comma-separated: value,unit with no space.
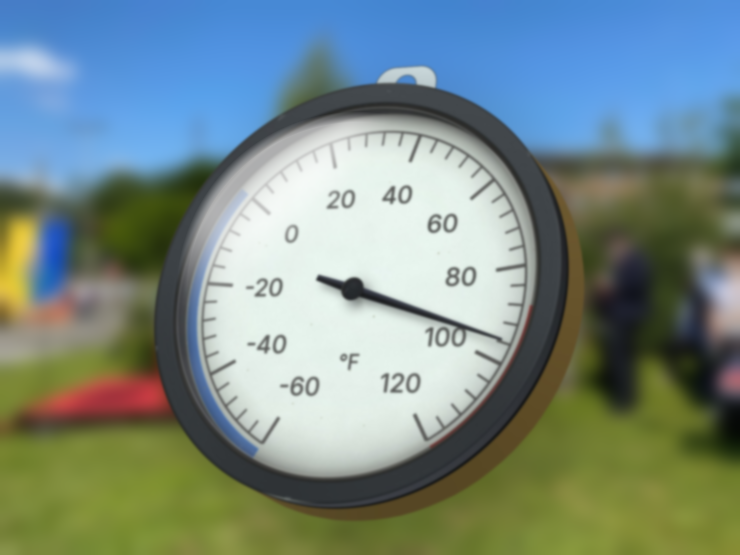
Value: 96,°F
